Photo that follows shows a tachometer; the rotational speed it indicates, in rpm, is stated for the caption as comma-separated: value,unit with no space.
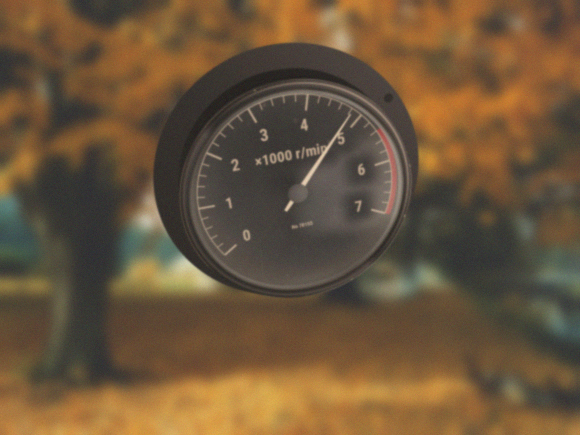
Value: 4800,rpm
